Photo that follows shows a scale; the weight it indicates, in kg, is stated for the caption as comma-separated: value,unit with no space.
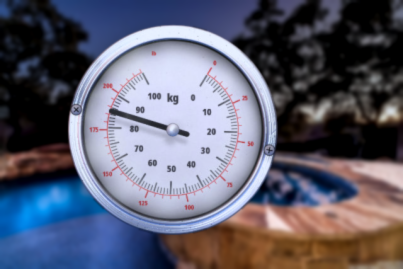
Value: 85,kg
